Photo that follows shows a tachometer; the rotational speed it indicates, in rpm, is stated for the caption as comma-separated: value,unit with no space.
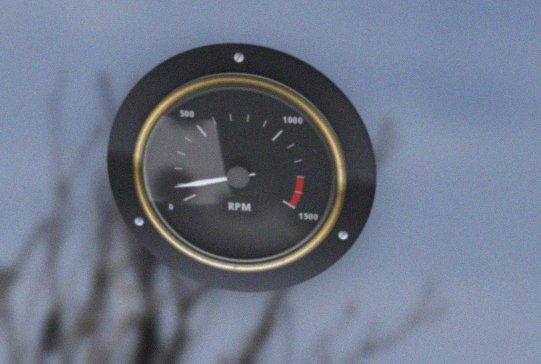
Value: 100,rpm
